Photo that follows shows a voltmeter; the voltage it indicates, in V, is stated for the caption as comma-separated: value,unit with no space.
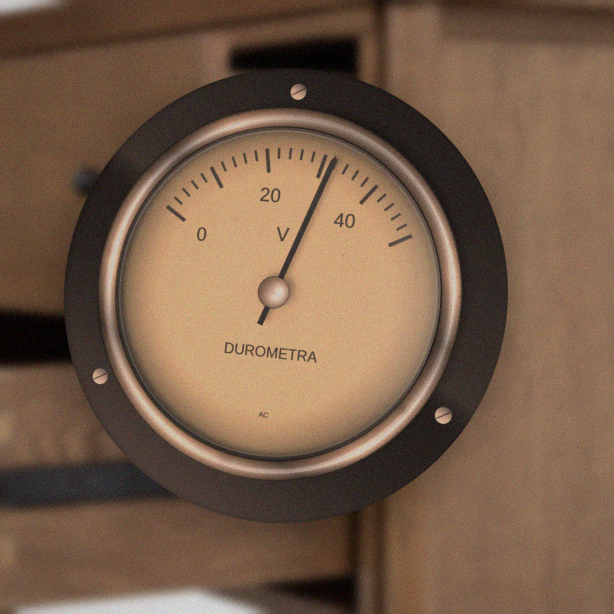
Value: 32,V
